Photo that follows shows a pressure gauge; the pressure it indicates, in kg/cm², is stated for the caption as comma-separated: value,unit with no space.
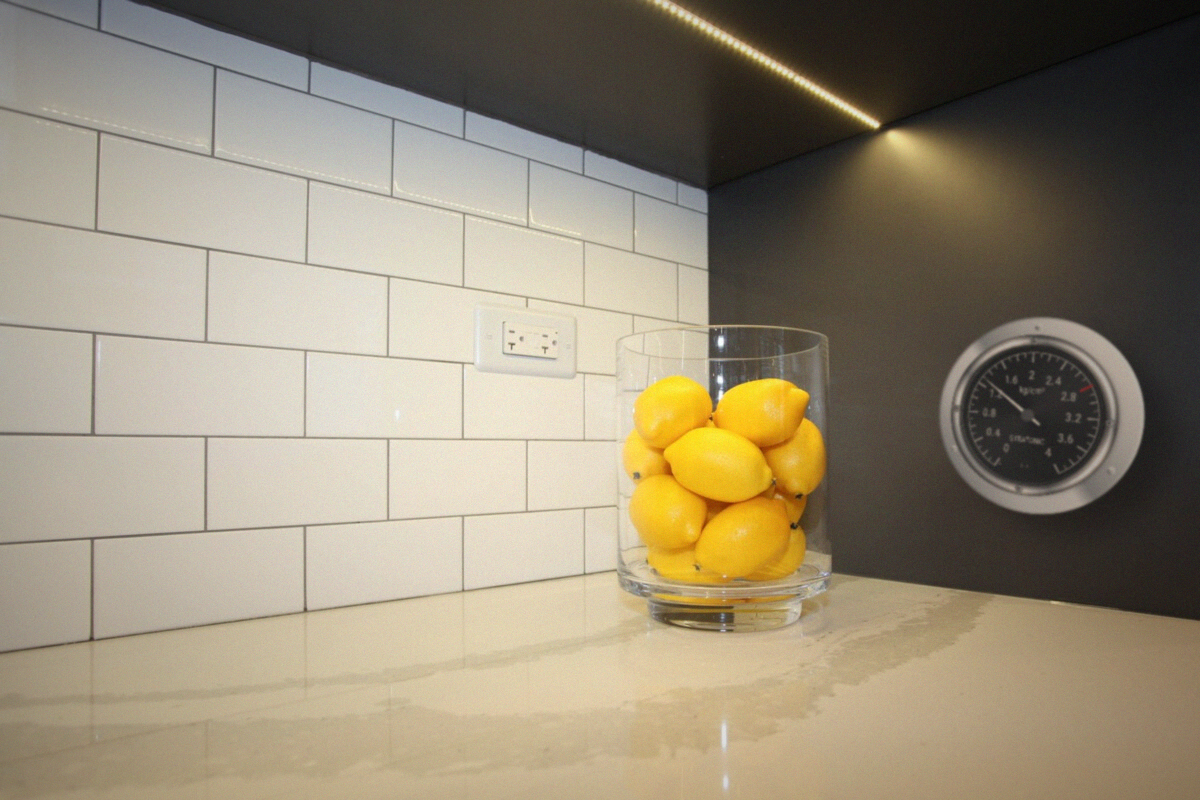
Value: 1.3,kg/cm²
